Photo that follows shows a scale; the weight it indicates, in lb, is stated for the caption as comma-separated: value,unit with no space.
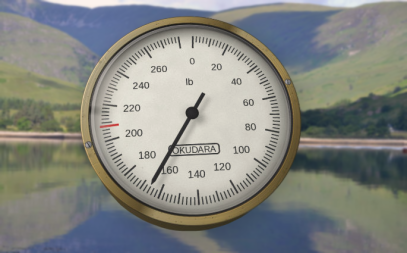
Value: 166,lb
